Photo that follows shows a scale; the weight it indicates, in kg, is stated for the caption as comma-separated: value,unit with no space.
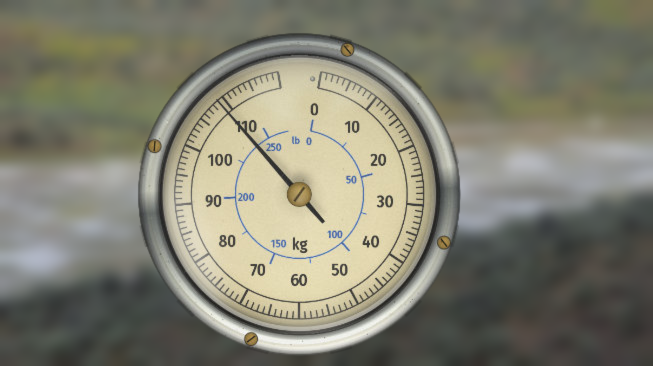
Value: 109,kg
